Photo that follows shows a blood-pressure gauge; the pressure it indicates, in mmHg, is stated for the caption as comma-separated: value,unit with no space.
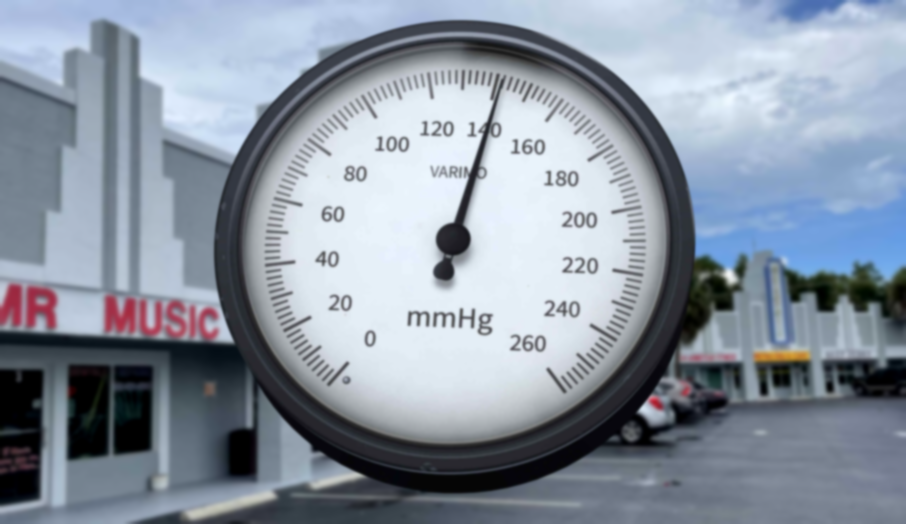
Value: 142,mmHg
